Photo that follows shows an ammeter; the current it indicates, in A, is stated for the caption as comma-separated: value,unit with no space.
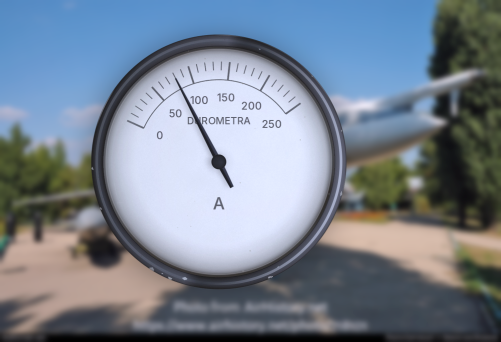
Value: 80,A
